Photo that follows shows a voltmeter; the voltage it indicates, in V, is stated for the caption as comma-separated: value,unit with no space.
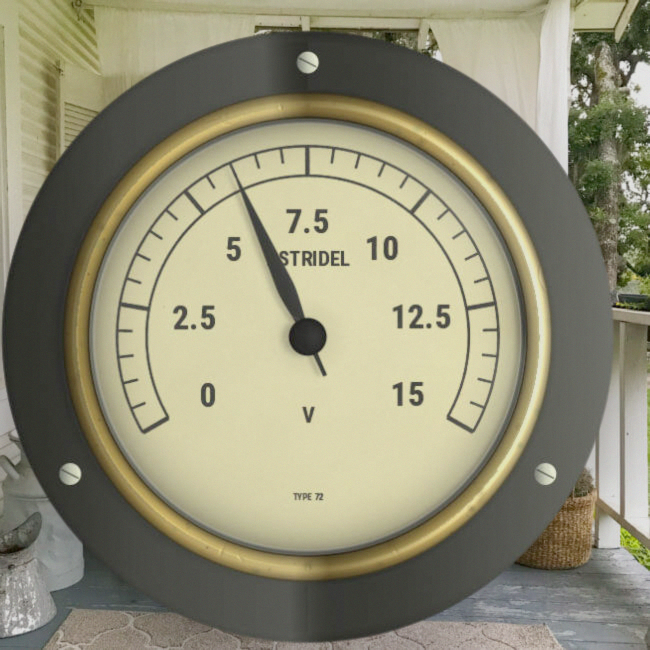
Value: 6,V
